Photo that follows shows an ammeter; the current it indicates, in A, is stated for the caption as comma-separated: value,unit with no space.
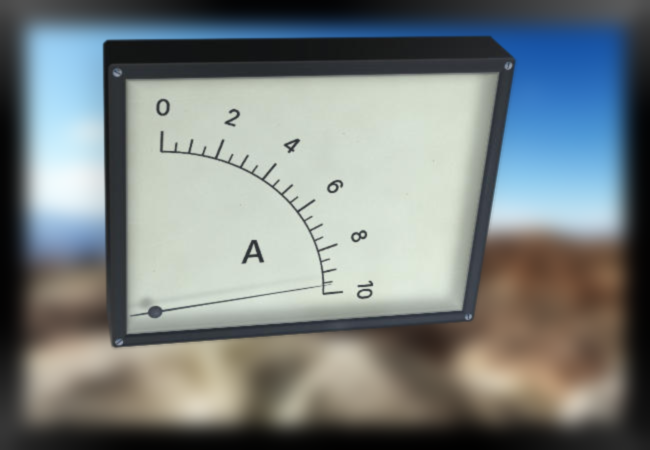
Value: 9.5,A
